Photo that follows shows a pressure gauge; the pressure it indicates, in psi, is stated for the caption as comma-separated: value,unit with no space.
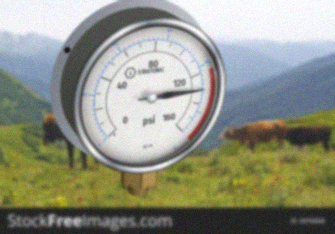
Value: 130,psi
